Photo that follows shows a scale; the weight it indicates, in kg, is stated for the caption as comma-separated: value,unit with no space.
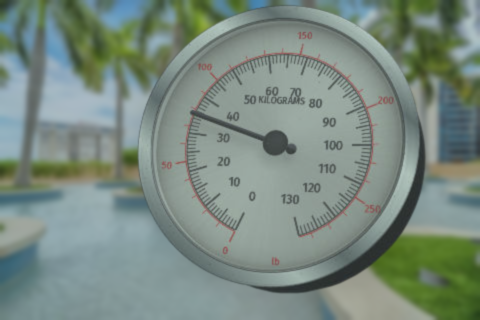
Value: 35,kg
